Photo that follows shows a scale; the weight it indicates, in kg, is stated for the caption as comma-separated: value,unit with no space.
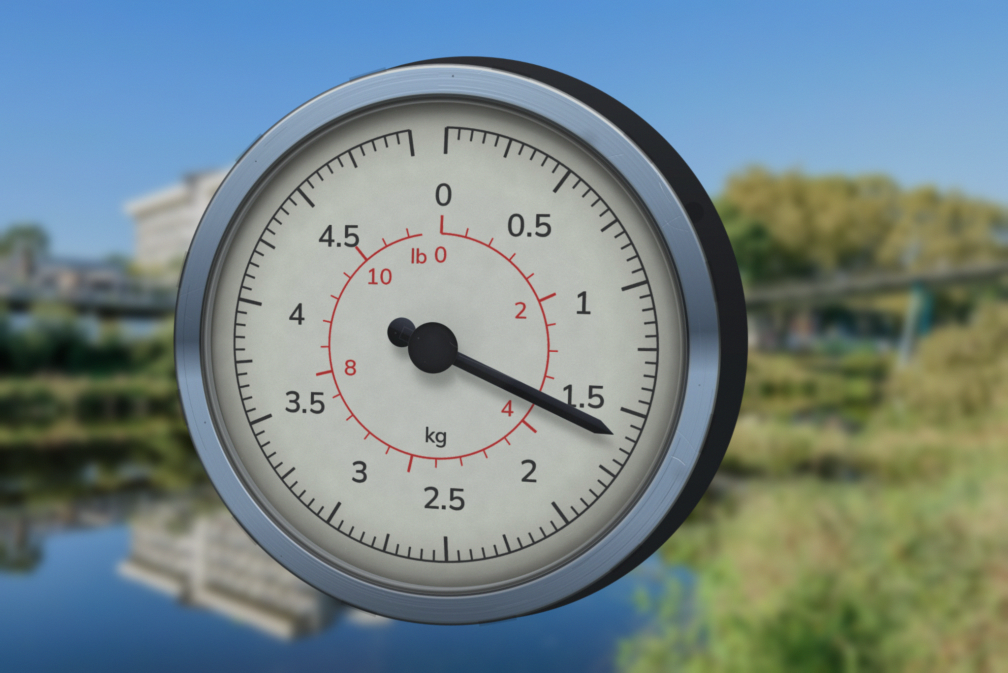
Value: 1.6,kg
